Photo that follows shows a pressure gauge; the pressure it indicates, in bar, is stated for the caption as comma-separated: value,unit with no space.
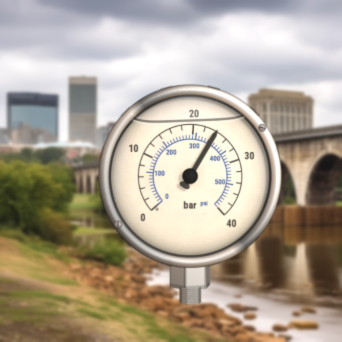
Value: 24,bar
